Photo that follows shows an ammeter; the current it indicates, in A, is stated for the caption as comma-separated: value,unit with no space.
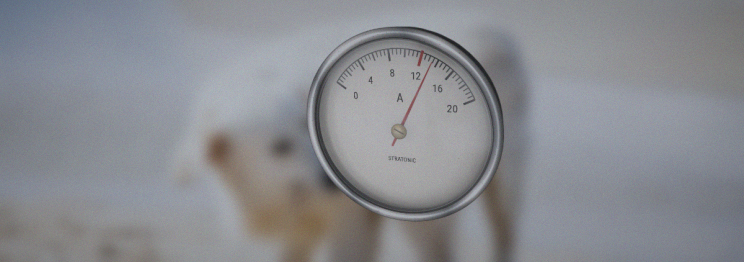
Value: 13.5,A
